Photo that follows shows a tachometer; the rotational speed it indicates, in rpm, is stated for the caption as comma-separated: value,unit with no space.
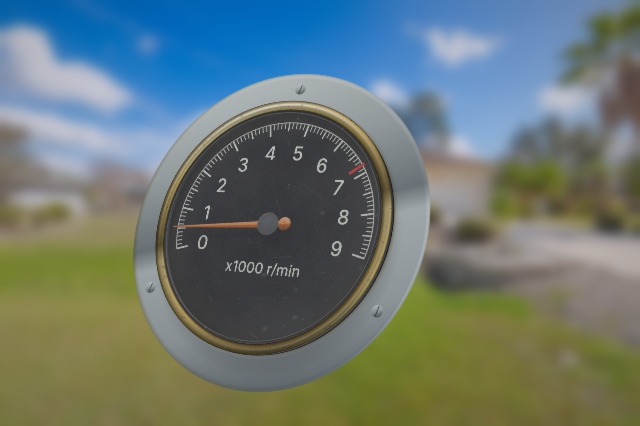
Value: 500,rpm
